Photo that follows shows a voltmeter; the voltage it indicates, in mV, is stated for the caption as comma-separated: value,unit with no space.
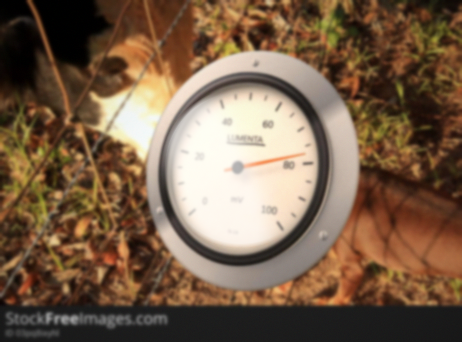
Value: 77.5,mV
